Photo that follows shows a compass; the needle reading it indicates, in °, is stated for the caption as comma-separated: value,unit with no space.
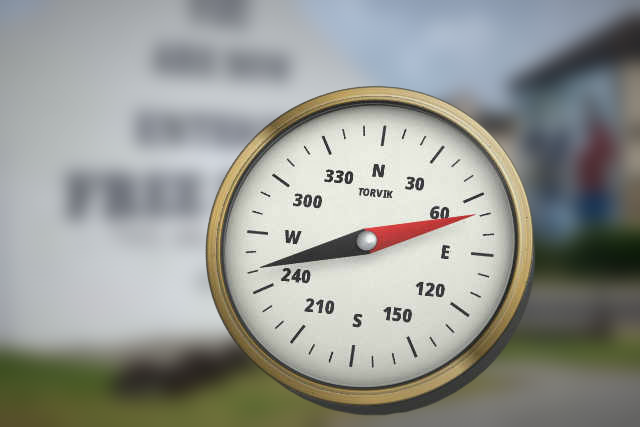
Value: 70,°
